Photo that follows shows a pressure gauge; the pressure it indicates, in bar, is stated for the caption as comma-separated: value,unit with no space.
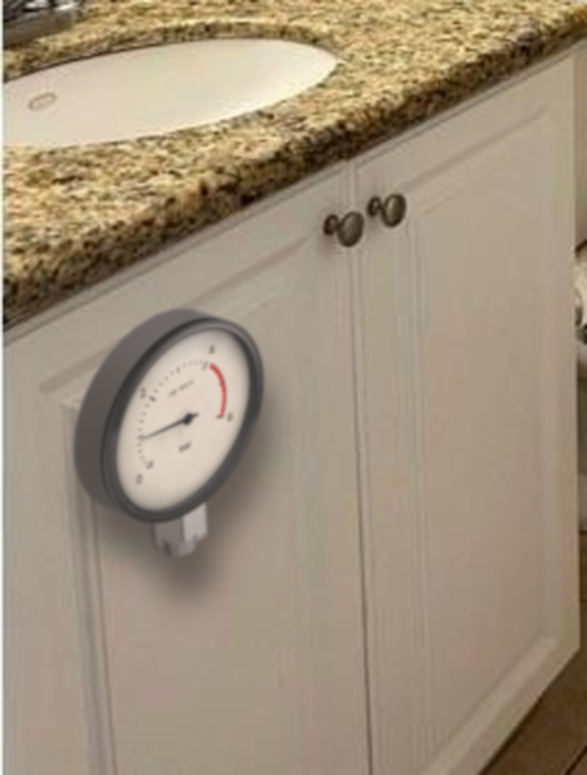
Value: 1,bar
